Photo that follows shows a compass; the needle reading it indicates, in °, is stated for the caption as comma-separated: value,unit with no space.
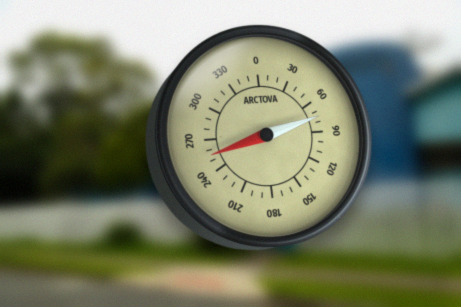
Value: 255,°
